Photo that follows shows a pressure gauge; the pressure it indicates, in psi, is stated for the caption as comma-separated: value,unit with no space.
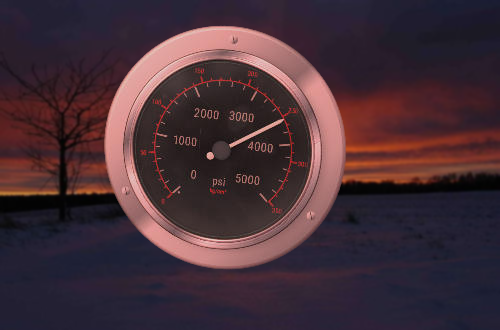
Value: 3600,psi
